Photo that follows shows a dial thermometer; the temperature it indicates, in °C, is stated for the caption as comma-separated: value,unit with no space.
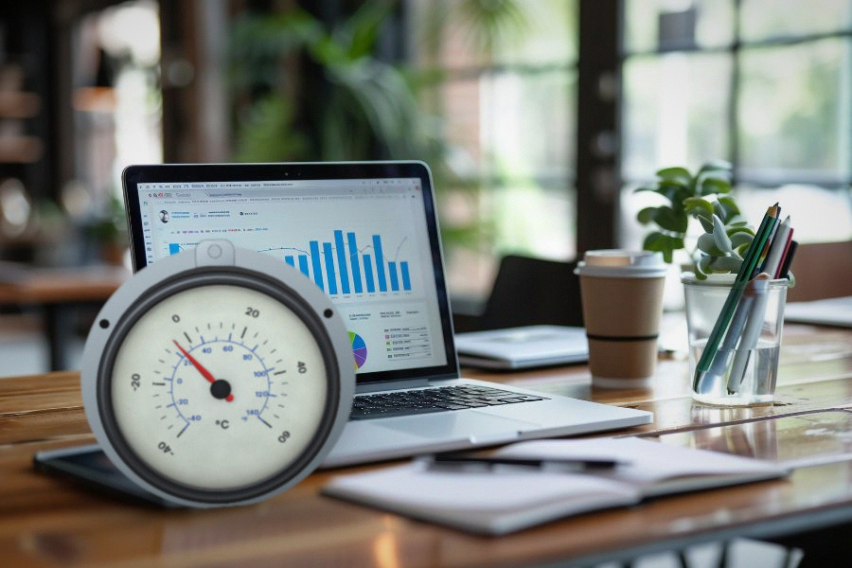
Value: -4,°C
